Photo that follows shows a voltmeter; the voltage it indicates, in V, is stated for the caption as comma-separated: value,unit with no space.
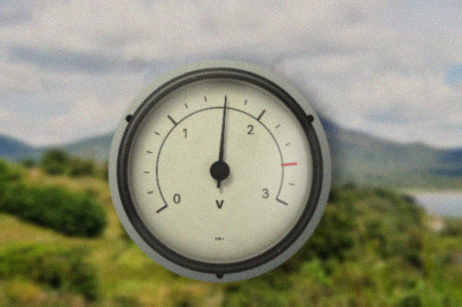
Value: 1.6,V
